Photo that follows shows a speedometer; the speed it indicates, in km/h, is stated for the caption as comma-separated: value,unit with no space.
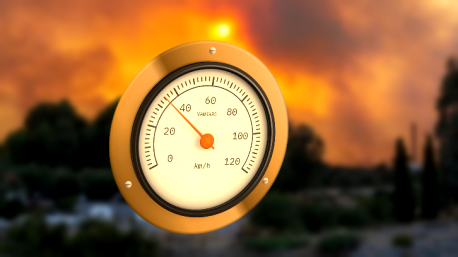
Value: 34,km/h
